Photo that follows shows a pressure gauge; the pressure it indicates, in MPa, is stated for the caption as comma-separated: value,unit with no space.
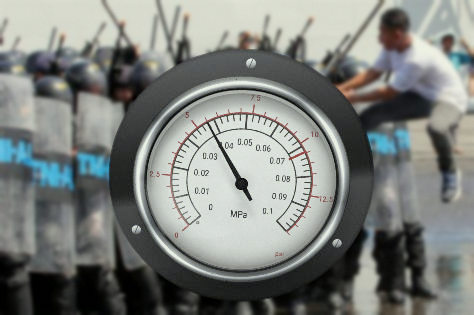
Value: 0.038,MPa
